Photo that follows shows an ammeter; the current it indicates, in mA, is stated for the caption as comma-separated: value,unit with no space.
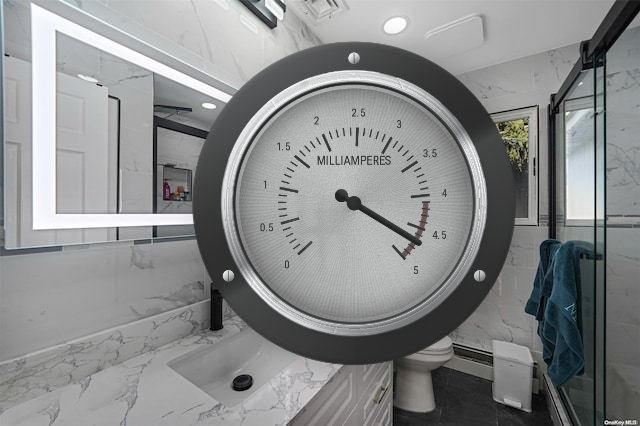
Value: 4.7,mA
